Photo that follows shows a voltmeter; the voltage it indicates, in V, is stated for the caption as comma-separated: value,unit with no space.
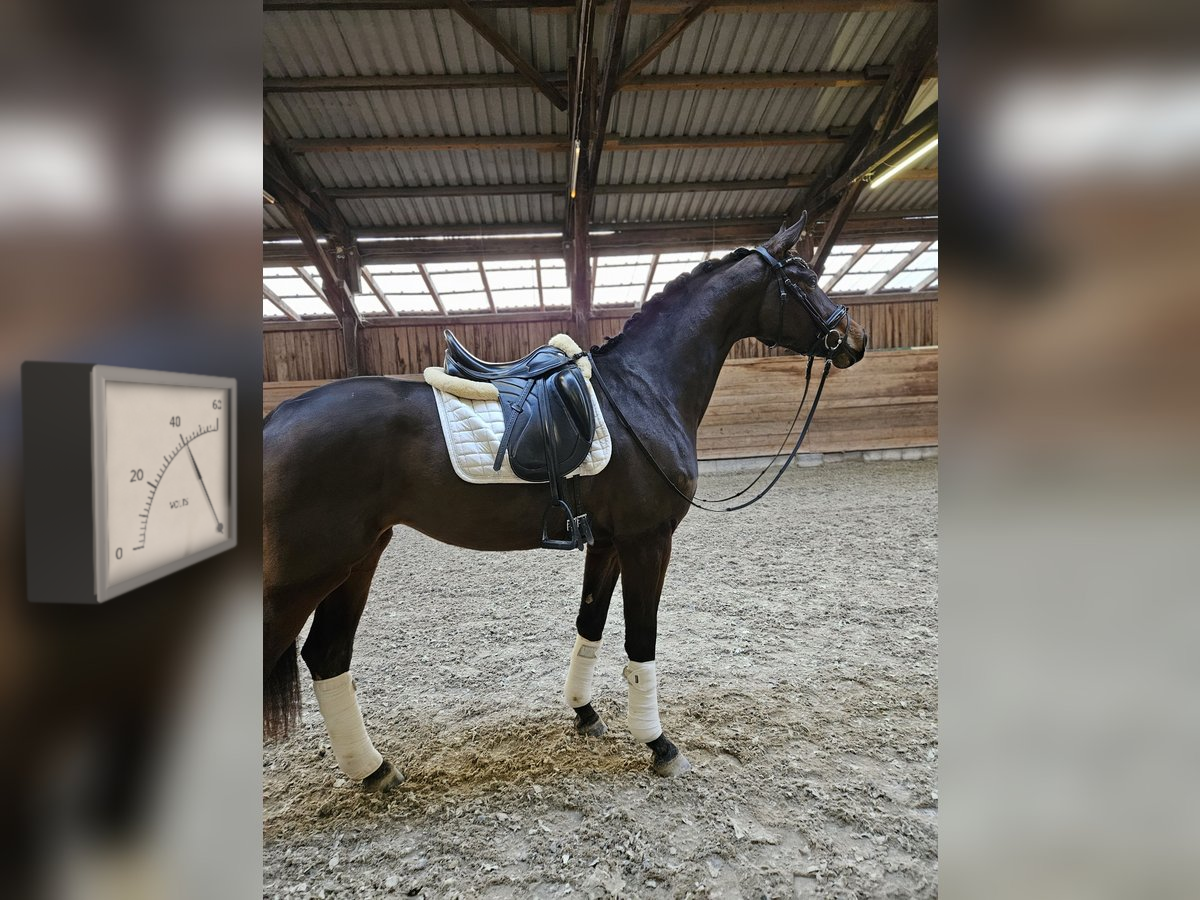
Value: 40,V
